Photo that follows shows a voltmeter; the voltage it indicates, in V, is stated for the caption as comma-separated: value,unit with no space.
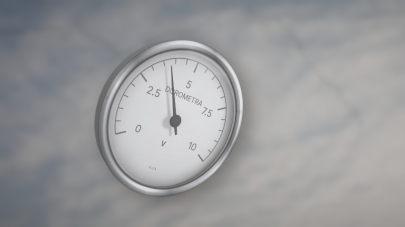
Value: 3.75,V
